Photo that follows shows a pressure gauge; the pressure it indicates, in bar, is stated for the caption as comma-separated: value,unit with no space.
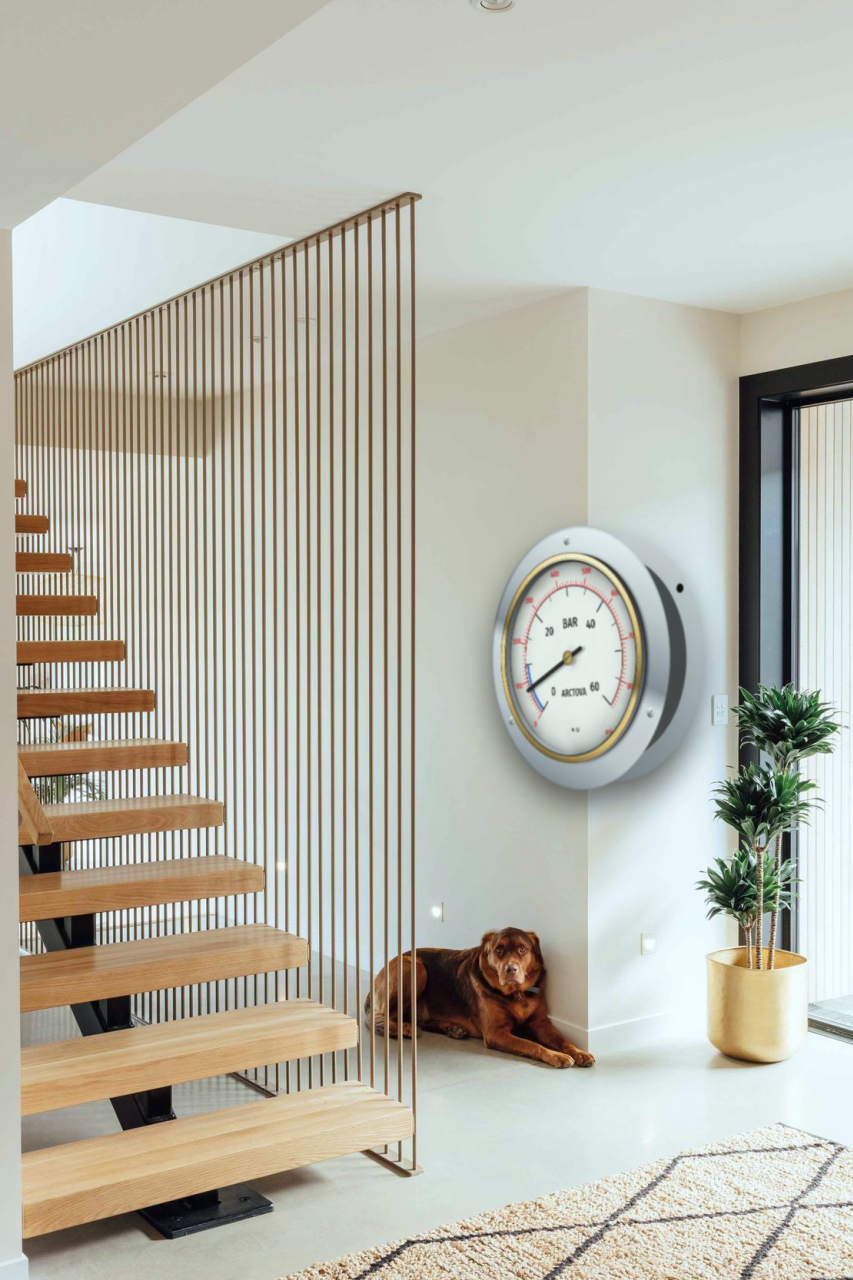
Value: 5,bar
